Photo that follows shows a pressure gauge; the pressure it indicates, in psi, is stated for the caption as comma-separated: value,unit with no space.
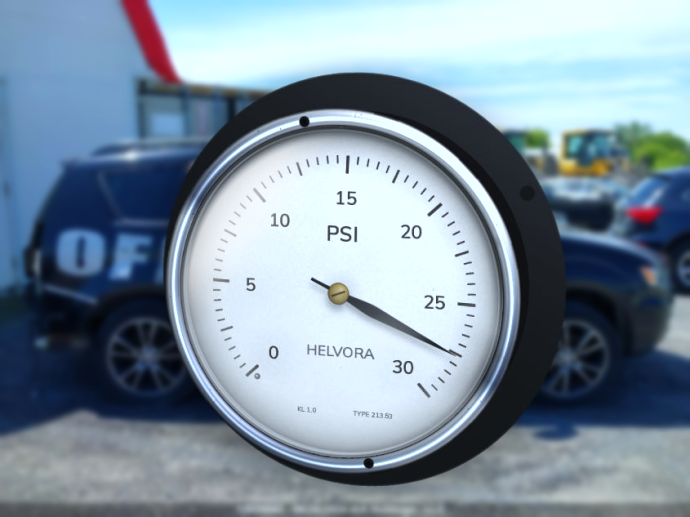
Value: 27.5,psi
